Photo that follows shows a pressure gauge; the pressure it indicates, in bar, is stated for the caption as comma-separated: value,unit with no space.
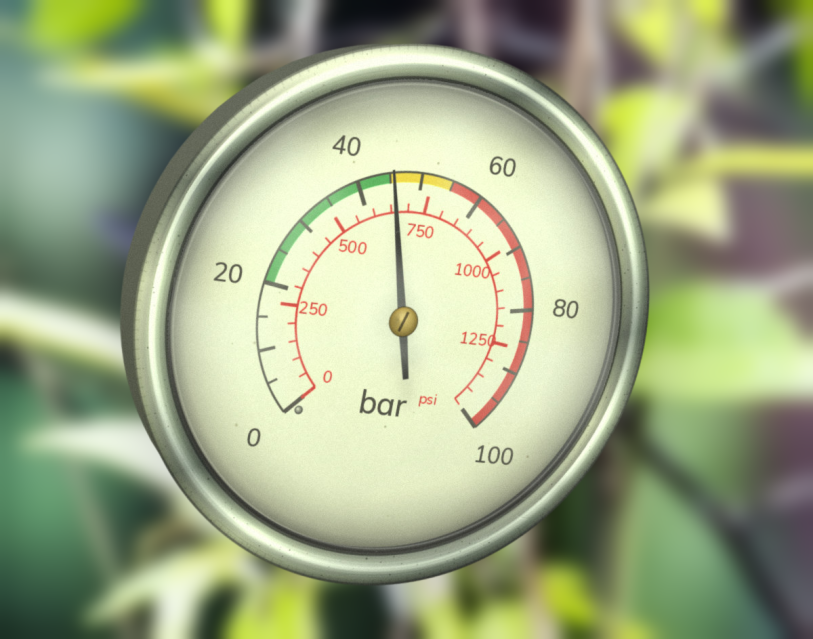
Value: 45,bar
